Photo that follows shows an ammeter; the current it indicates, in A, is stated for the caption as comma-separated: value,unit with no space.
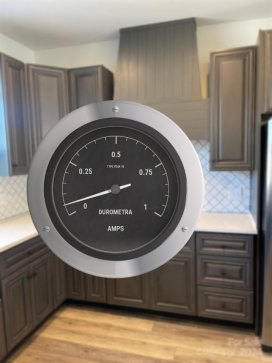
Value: 0.05,A
